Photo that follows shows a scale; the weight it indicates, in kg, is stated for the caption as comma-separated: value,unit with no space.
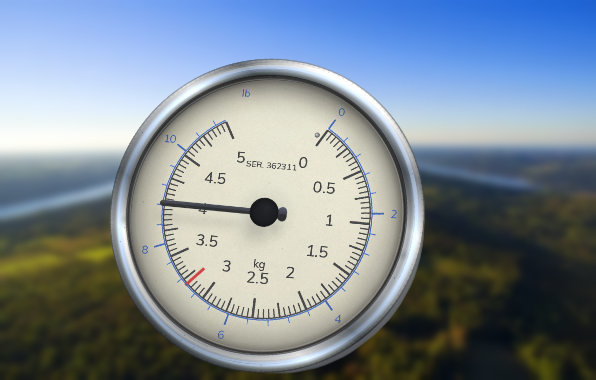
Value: 4,kg
